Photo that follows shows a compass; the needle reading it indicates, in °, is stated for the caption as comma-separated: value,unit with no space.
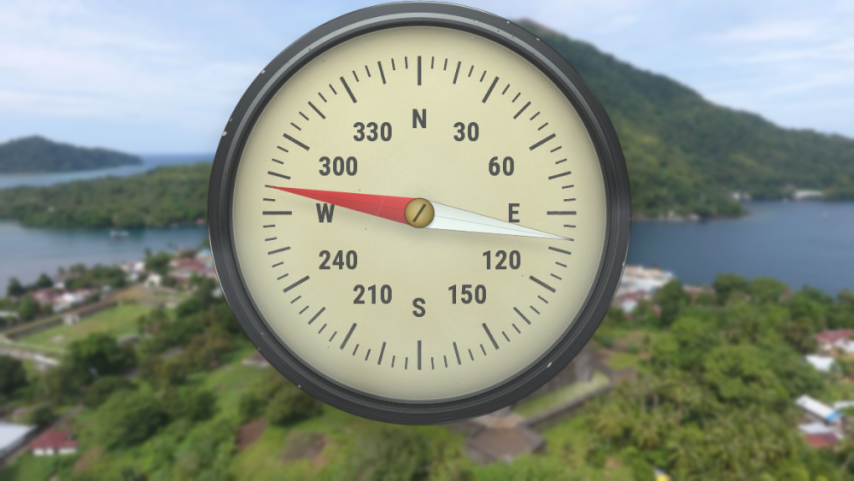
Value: 280,°
